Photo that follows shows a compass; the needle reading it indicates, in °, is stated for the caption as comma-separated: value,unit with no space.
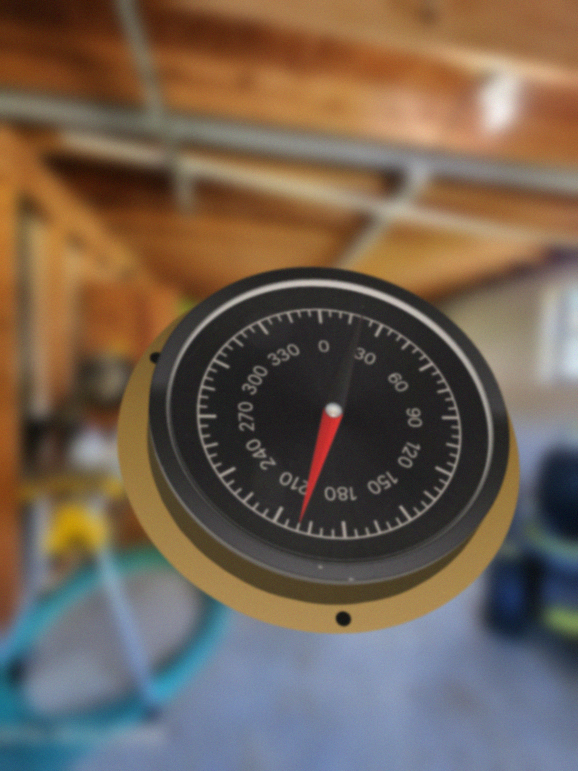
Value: 200,°
